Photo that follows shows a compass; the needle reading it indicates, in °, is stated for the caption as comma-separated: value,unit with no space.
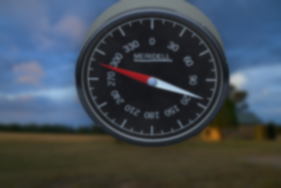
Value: 290,°
